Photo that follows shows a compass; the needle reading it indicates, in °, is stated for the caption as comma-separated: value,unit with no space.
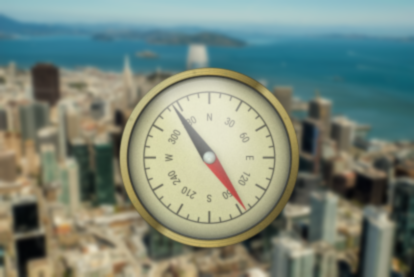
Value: 145,°
